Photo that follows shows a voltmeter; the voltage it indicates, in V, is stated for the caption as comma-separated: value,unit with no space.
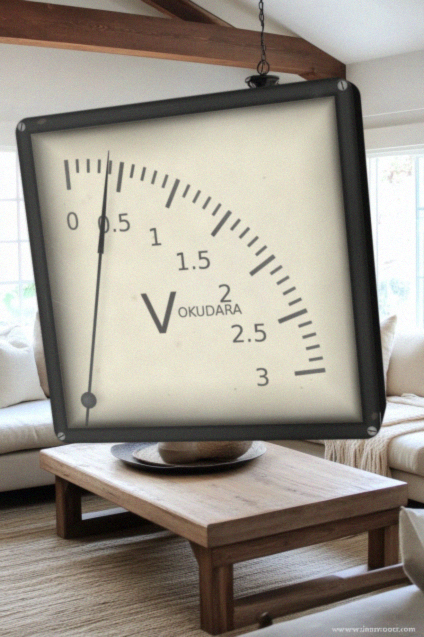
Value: 0.4,V
